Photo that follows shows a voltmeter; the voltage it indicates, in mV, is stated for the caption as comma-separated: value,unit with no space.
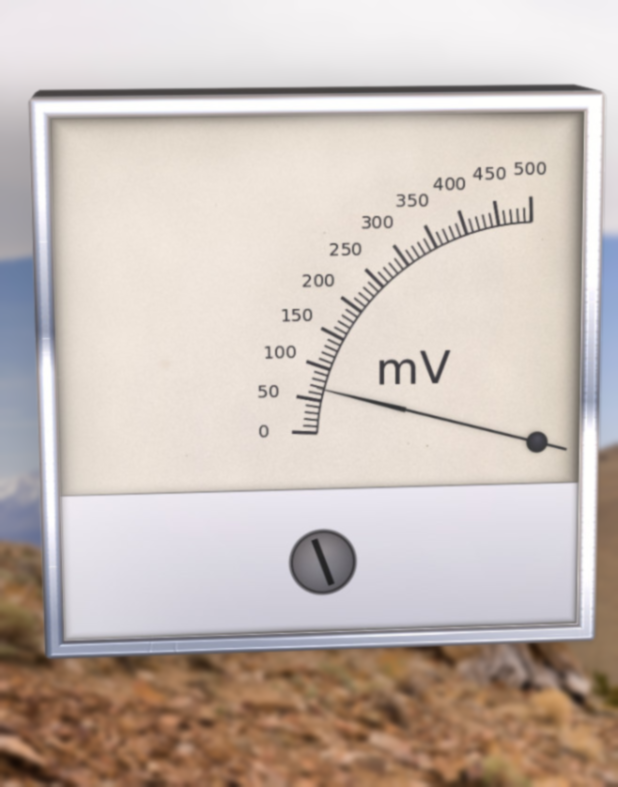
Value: 70,mV
